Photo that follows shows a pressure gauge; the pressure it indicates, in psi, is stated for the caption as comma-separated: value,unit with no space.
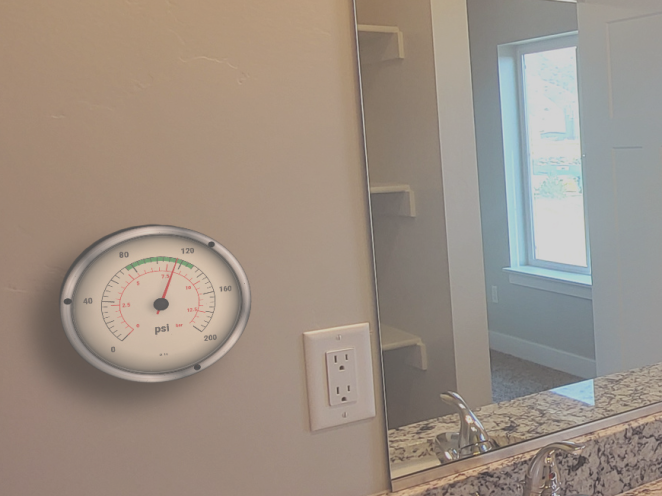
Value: 115,psi
